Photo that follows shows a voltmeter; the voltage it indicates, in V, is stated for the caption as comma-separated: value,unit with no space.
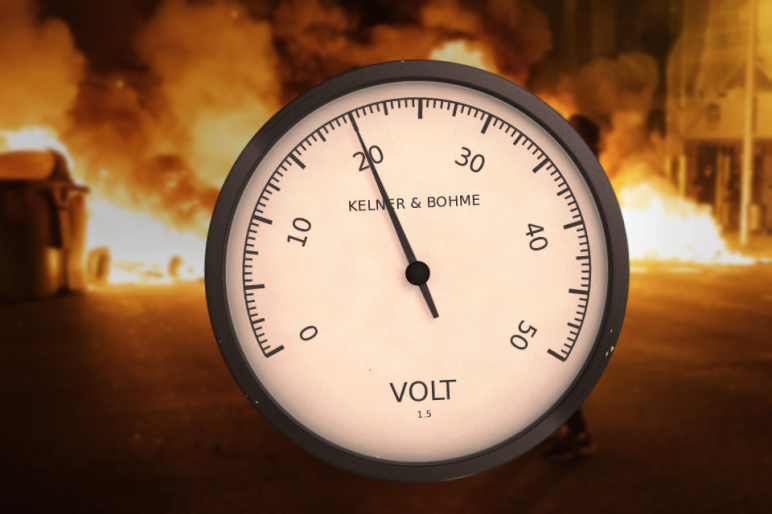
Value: 20,V
